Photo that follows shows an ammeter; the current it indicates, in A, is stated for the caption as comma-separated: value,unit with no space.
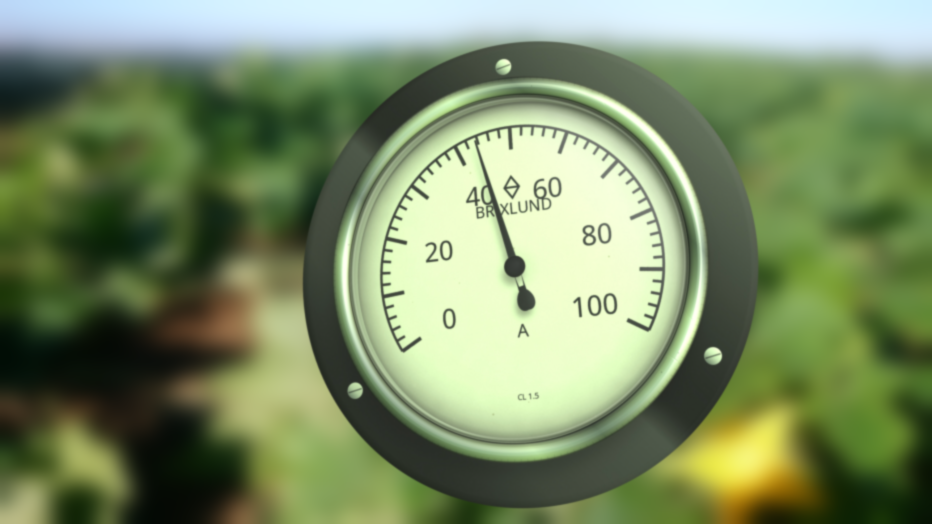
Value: 44,A
